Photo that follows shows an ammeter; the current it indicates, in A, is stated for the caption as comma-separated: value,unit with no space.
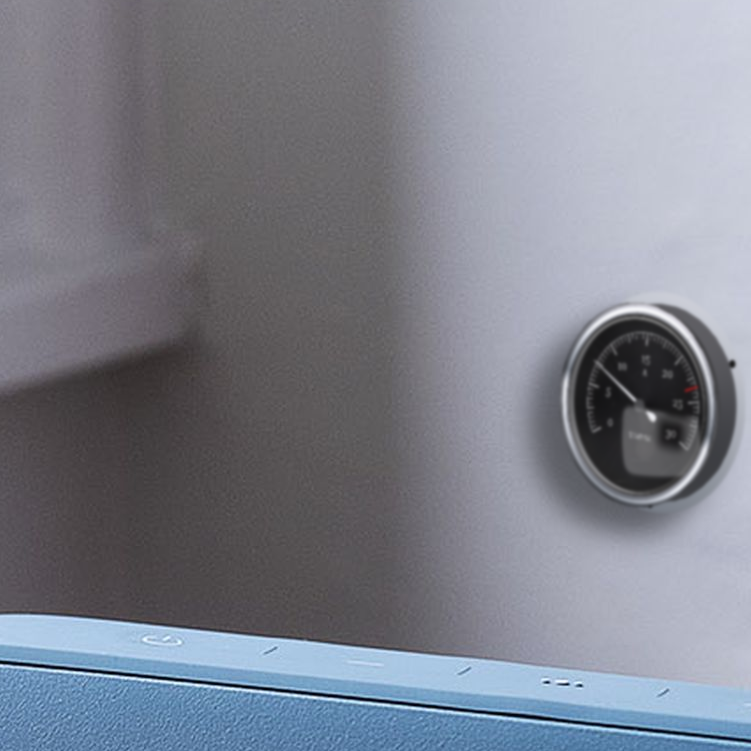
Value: 7.5,A
